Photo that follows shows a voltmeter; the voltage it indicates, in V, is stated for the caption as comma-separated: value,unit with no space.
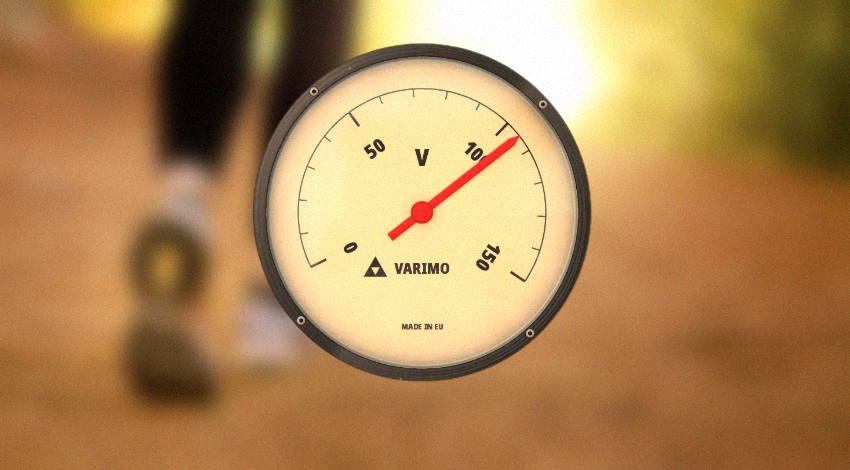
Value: 105,V
